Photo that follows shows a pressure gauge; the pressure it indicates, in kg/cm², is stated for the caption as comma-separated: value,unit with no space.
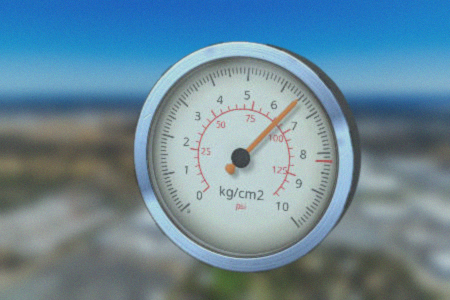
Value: 6.5,kg/cm²
